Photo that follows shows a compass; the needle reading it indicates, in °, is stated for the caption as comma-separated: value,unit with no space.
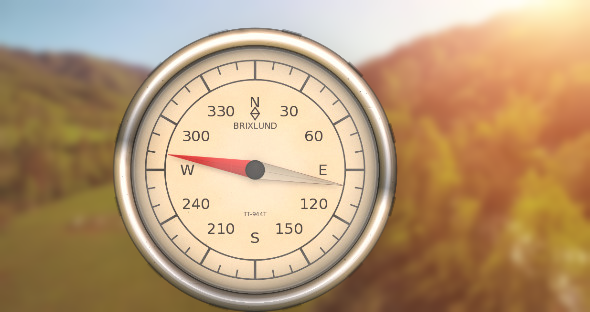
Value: 280,°
